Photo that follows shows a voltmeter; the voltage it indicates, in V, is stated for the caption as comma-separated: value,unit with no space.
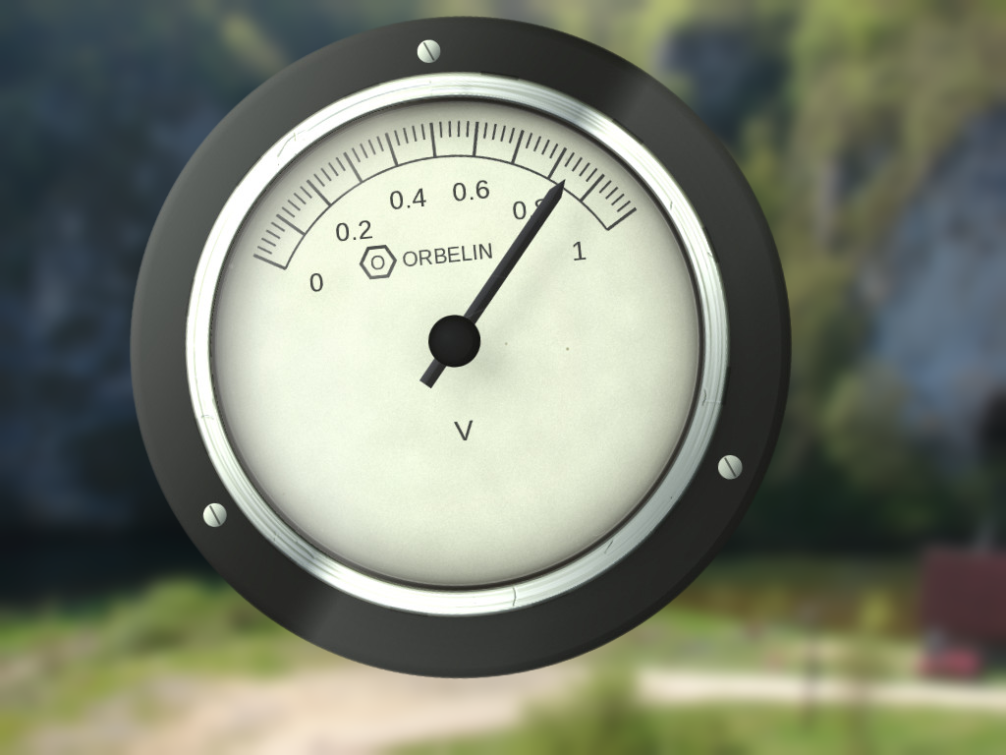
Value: 0.84,V
